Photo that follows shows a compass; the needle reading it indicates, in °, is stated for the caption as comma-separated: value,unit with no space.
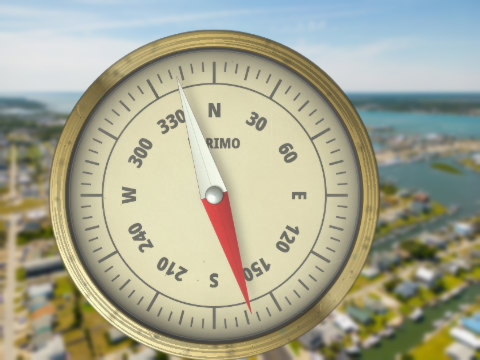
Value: 162.5,°
